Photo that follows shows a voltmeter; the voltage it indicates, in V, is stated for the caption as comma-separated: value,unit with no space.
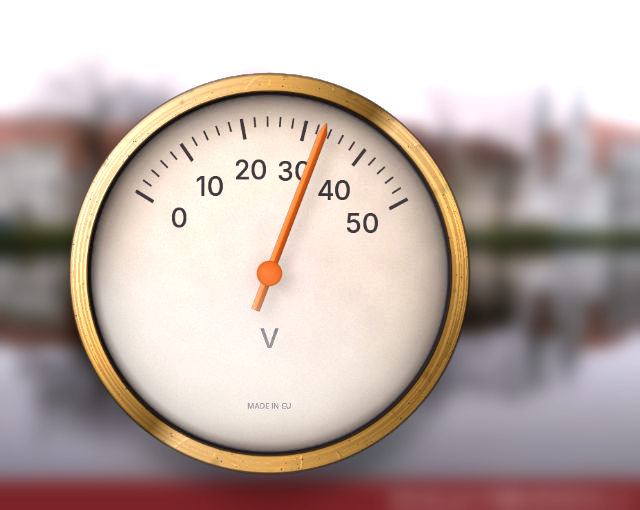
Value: 33,V
